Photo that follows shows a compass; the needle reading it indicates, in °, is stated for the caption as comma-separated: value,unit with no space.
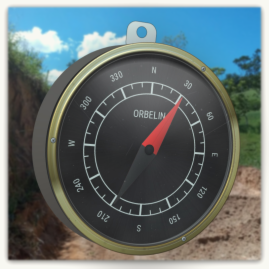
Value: 30,°
